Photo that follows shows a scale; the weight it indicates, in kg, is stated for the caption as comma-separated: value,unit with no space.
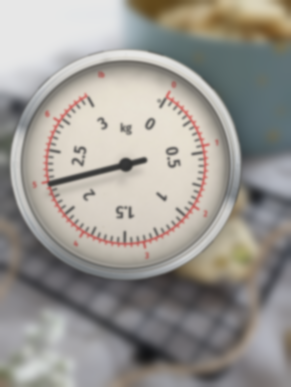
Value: 2.25,kg
